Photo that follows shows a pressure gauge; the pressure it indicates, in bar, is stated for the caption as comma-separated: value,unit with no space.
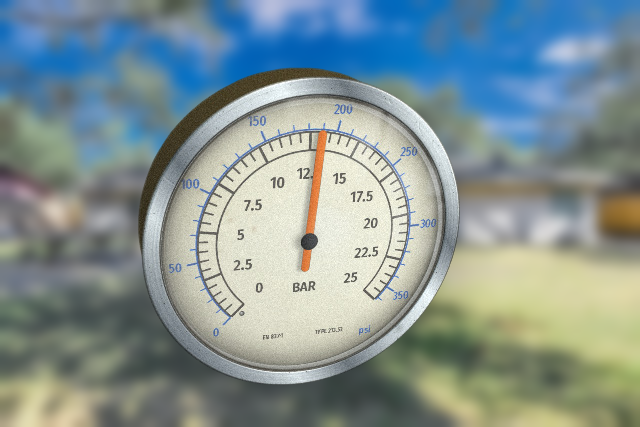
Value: 13,bar
